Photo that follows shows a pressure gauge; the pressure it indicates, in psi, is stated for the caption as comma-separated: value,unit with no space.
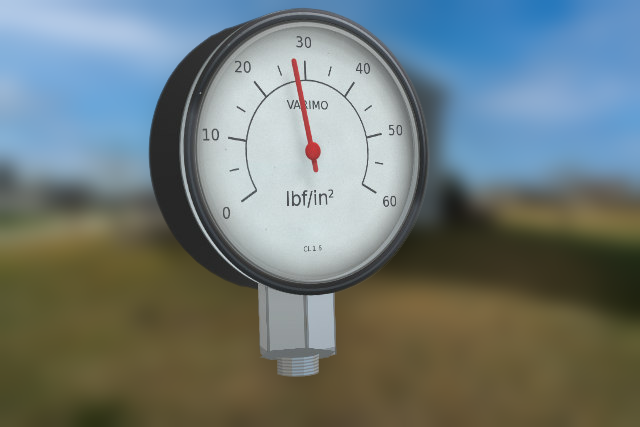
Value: 27.5,psi
